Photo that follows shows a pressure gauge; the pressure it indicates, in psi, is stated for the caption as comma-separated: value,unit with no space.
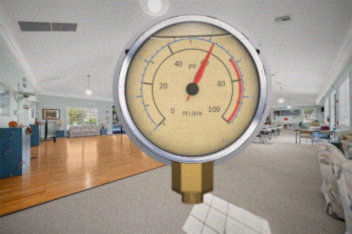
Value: 60,psi
